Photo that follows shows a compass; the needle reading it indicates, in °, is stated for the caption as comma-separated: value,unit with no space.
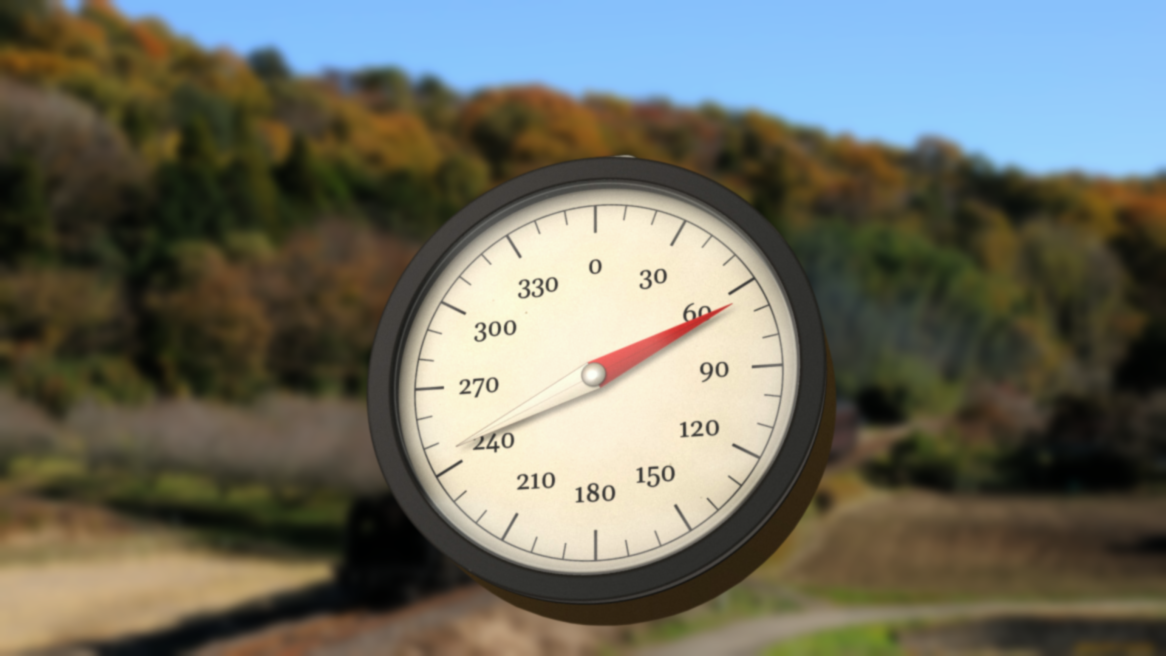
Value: 65,°
